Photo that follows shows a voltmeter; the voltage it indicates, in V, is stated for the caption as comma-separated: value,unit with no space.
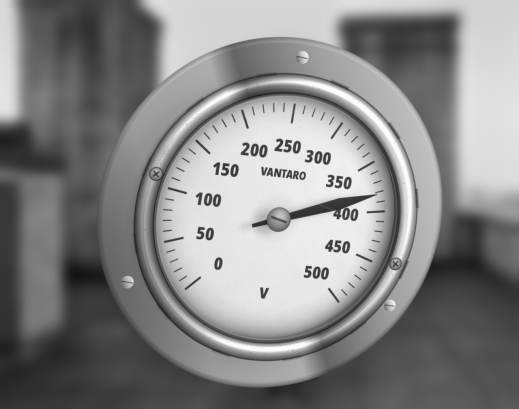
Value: 380,V
